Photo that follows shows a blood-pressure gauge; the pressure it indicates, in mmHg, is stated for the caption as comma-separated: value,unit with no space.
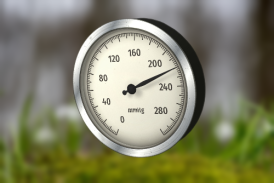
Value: 220,mmHg
